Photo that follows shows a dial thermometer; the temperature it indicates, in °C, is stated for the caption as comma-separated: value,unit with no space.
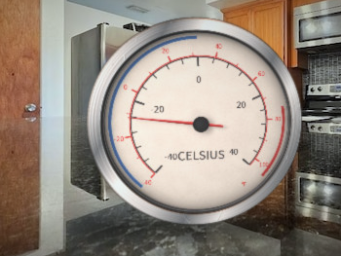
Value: -24,°C
